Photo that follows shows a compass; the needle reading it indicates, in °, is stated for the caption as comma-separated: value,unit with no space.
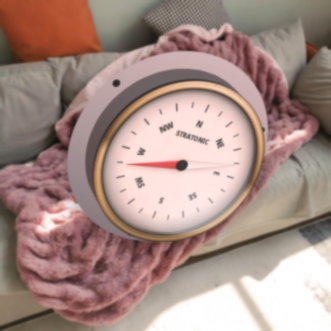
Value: 255,°
